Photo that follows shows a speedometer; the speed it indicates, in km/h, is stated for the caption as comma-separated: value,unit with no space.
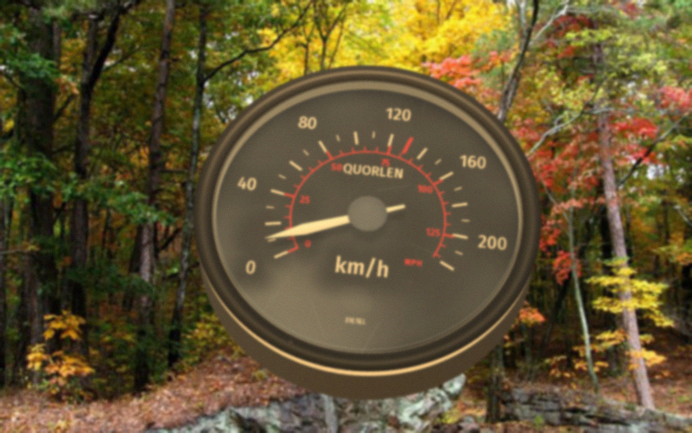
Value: 10,km/h
